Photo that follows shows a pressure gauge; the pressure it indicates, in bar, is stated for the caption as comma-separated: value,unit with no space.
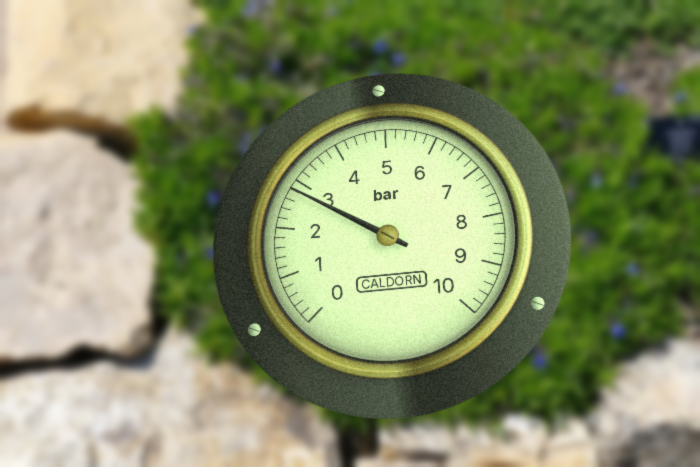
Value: 2.8,bar
